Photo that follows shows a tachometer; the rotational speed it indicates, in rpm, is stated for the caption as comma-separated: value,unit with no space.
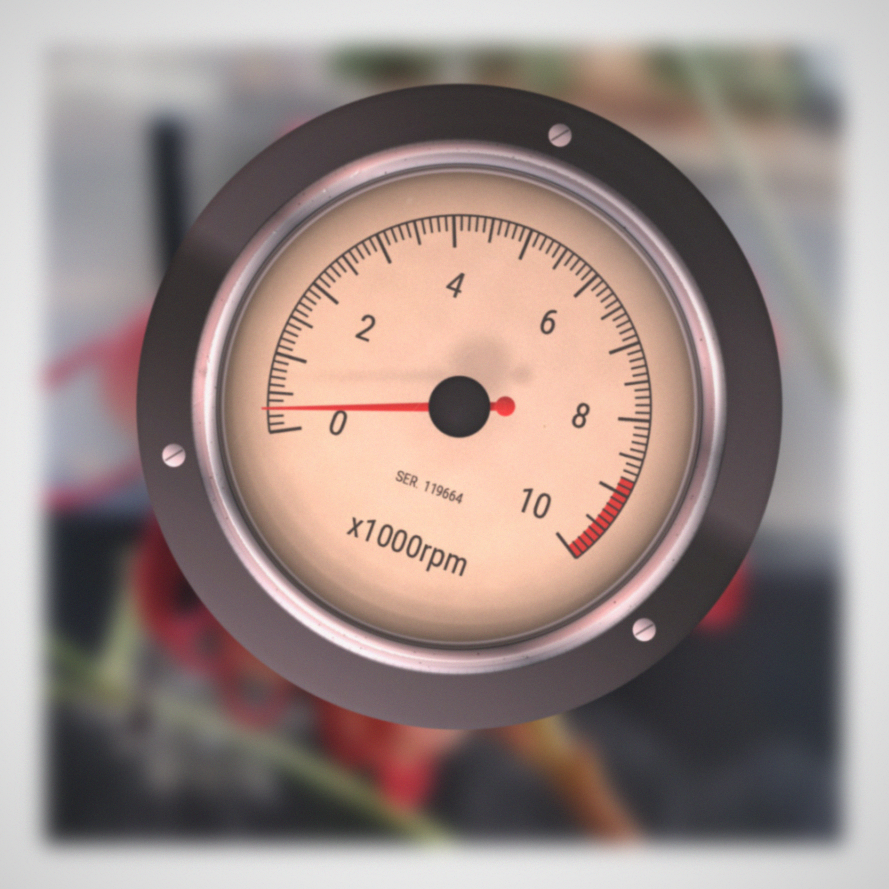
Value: 300,rpm
